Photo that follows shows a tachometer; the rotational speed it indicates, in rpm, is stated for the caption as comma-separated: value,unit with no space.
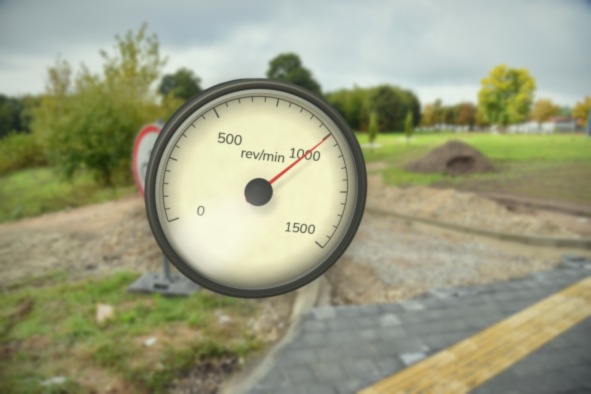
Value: 1000,rpm
